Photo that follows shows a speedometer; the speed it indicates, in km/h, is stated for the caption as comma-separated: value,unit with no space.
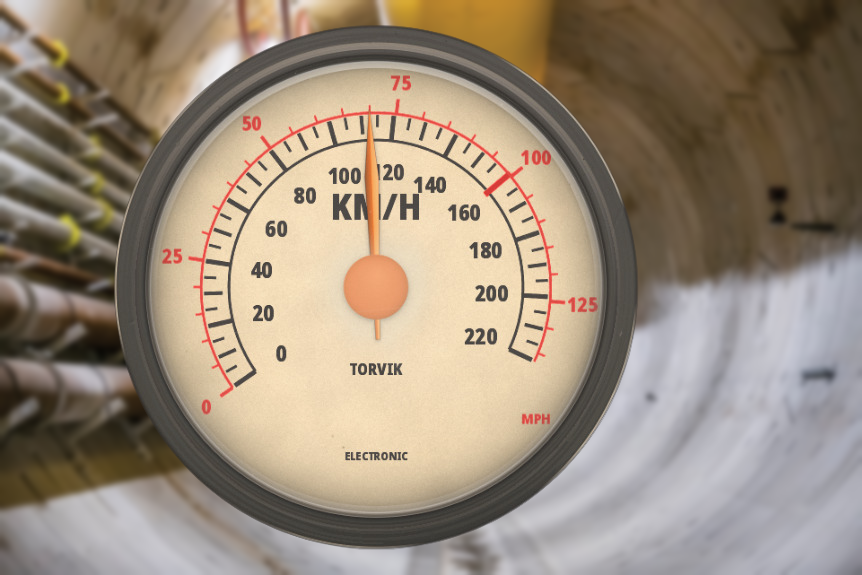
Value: 112.5,km/h
